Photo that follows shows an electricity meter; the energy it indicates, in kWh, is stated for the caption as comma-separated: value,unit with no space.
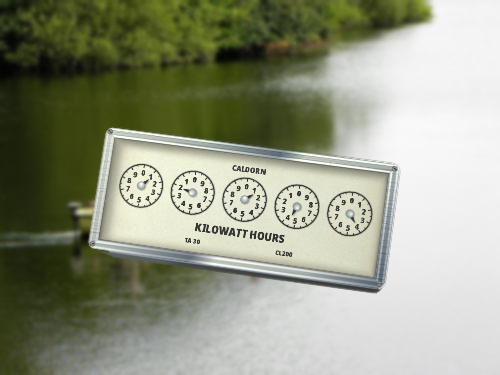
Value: 12144,kWh
